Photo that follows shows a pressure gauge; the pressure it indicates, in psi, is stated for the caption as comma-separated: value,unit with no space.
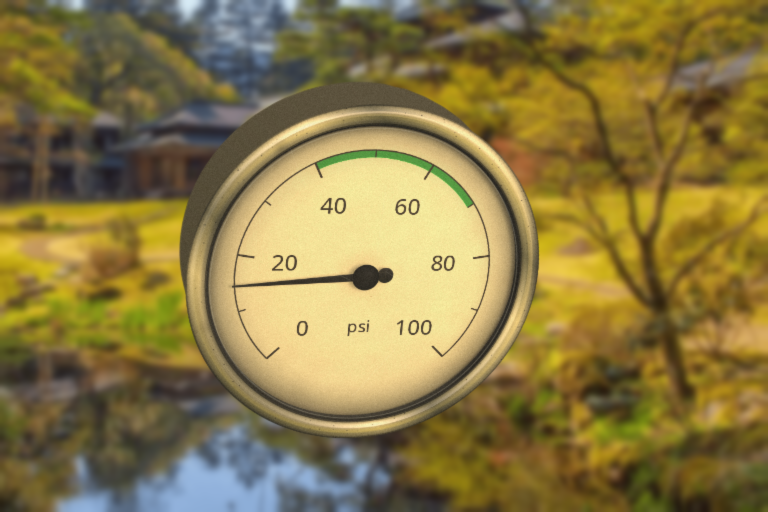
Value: 15,psi
